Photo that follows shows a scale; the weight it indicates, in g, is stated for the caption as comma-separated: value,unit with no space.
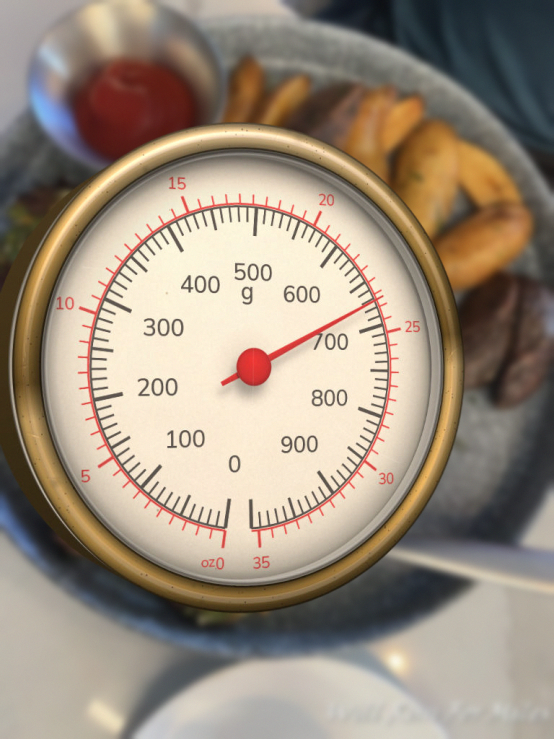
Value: 670,g
